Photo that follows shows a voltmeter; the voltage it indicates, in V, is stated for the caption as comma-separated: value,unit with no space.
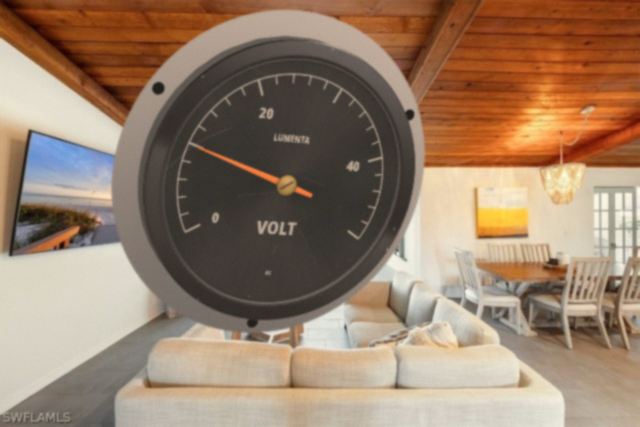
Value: 10,V
